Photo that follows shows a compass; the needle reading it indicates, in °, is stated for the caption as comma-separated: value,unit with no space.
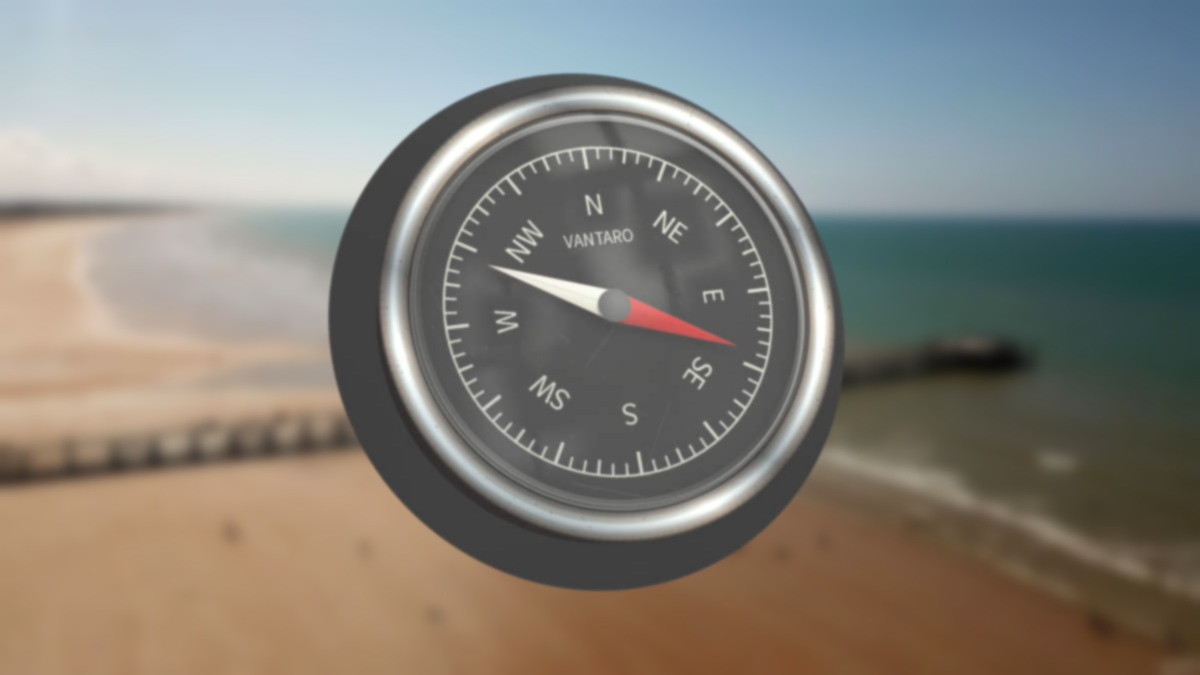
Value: 115,°
